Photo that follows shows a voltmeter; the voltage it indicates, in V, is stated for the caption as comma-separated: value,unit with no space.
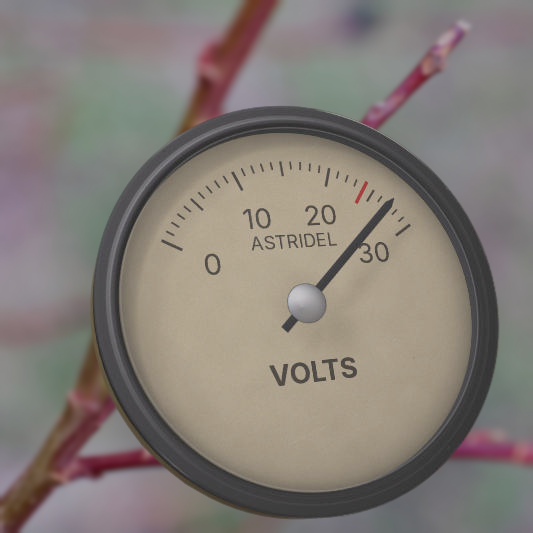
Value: 27,V
